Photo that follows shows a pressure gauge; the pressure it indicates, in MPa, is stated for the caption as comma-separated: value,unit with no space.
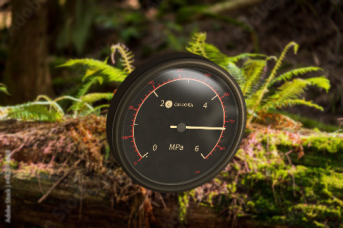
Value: 5,MPa
